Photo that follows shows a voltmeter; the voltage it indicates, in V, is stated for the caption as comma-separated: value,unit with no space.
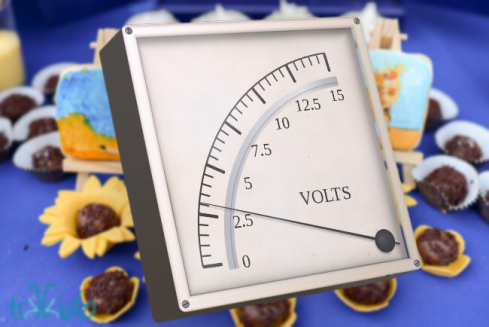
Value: 3,V
